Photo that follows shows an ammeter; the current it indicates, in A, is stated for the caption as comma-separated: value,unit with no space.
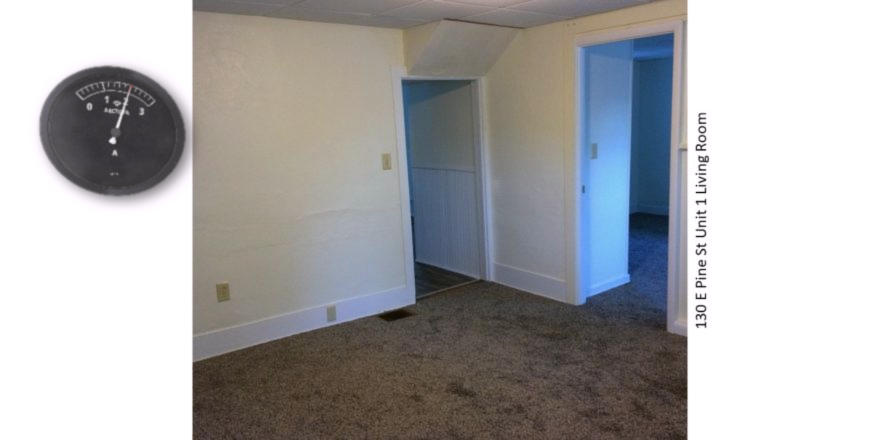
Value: 2,A
